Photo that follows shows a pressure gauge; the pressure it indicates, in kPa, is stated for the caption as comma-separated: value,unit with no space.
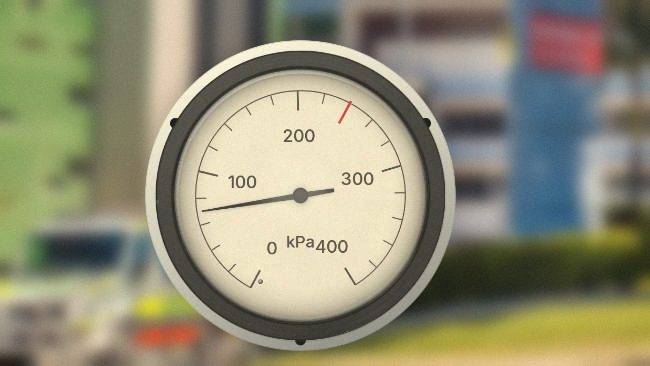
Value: 70,kPa
